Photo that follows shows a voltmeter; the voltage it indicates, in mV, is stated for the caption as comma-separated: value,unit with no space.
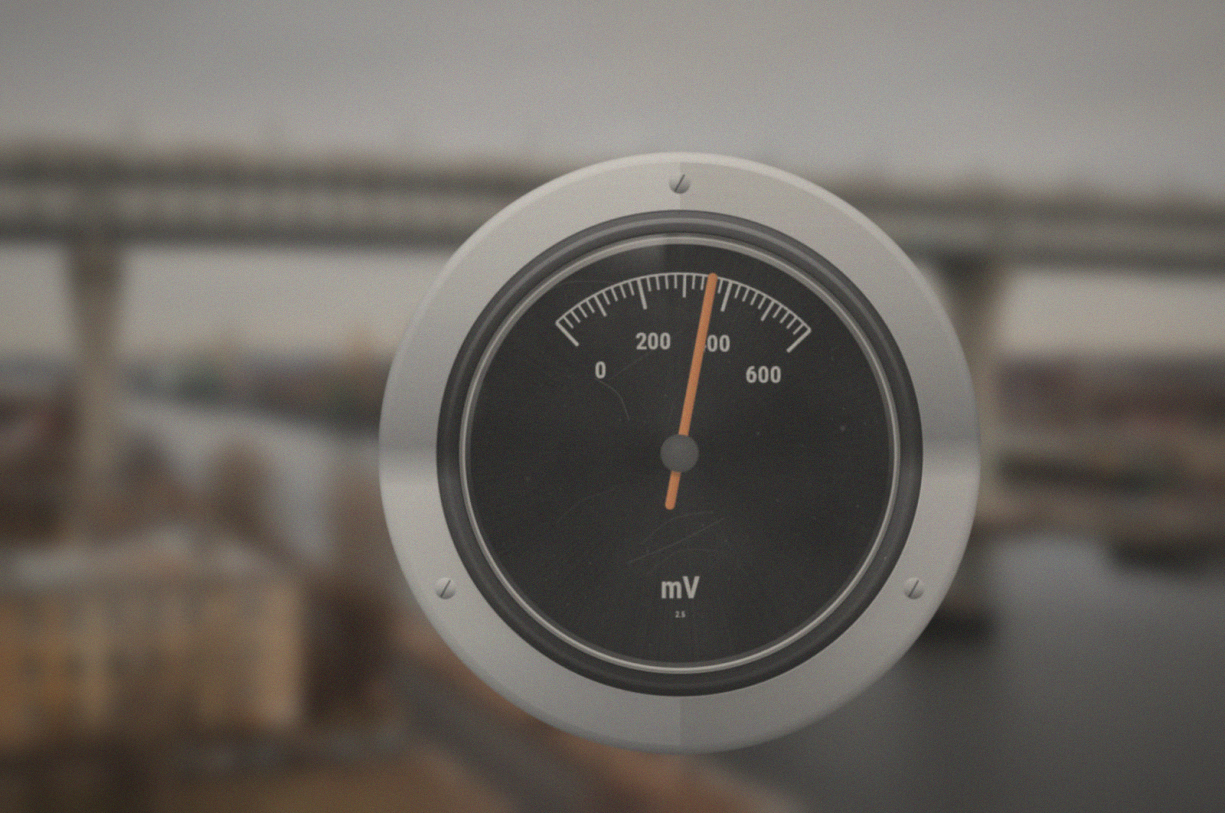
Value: 360,mV
